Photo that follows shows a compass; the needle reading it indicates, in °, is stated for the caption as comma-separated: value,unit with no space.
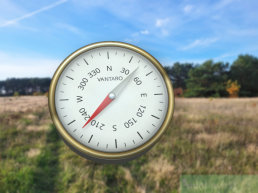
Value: 225,°
